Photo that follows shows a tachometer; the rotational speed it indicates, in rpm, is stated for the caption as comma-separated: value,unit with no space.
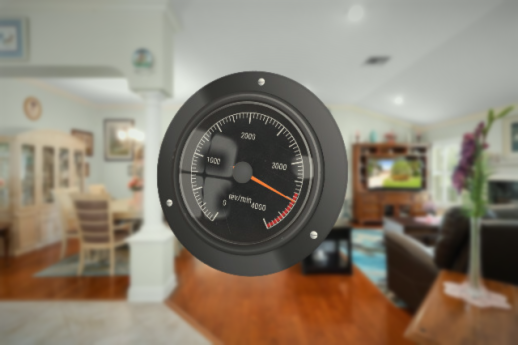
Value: 3500,rpm
